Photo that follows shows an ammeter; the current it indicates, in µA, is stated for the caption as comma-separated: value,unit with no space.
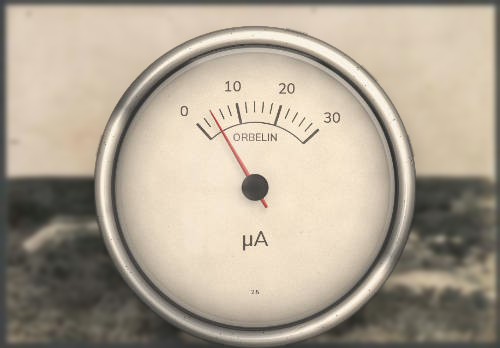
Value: 4,µA
